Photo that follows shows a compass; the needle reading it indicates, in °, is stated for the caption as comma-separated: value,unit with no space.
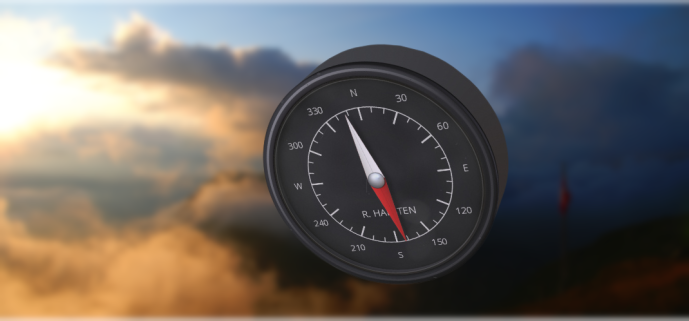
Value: 170,°
